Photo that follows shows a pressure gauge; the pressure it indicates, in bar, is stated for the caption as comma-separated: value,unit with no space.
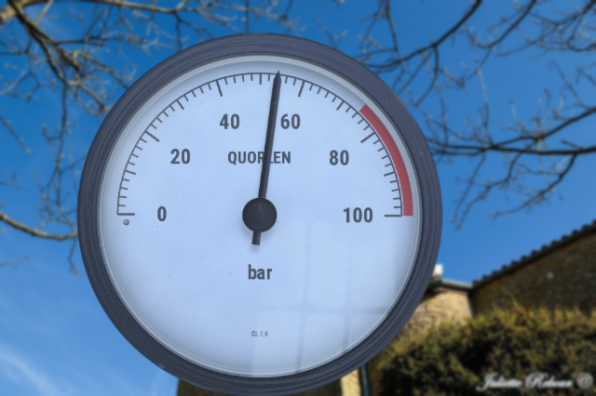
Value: 54,bar
